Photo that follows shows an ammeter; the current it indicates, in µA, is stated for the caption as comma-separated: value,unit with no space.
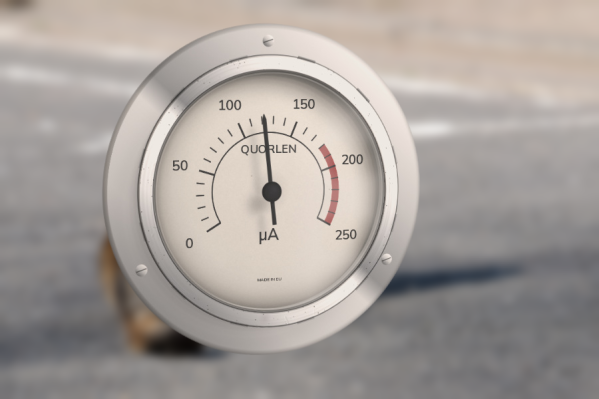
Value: 120,µA
